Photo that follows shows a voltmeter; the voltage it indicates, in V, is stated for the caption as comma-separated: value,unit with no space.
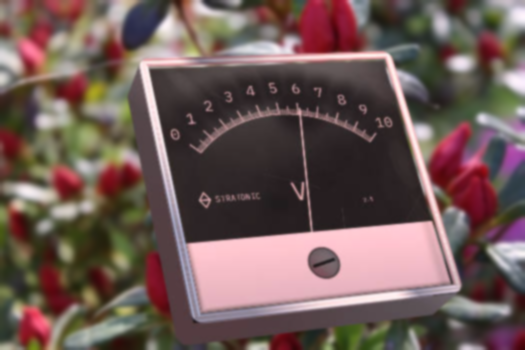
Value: 6,V
